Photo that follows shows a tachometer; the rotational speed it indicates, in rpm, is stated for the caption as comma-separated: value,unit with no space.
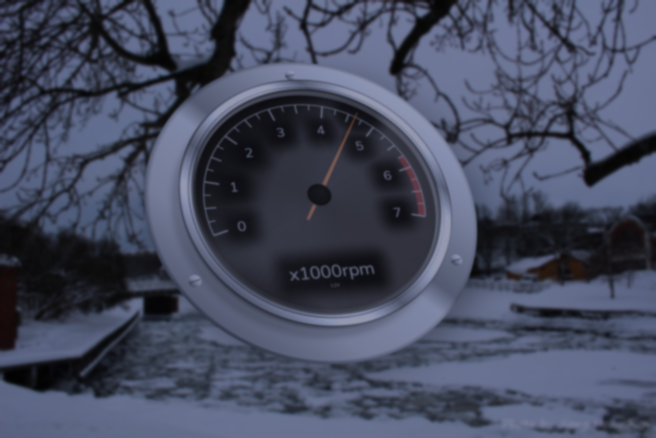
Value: 4625,rpm
